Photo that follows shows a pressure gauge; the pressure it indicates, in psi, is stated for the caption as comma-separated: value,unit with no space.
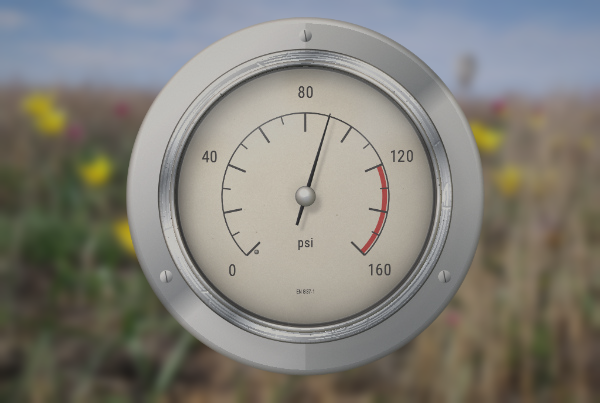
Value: 90,psi
